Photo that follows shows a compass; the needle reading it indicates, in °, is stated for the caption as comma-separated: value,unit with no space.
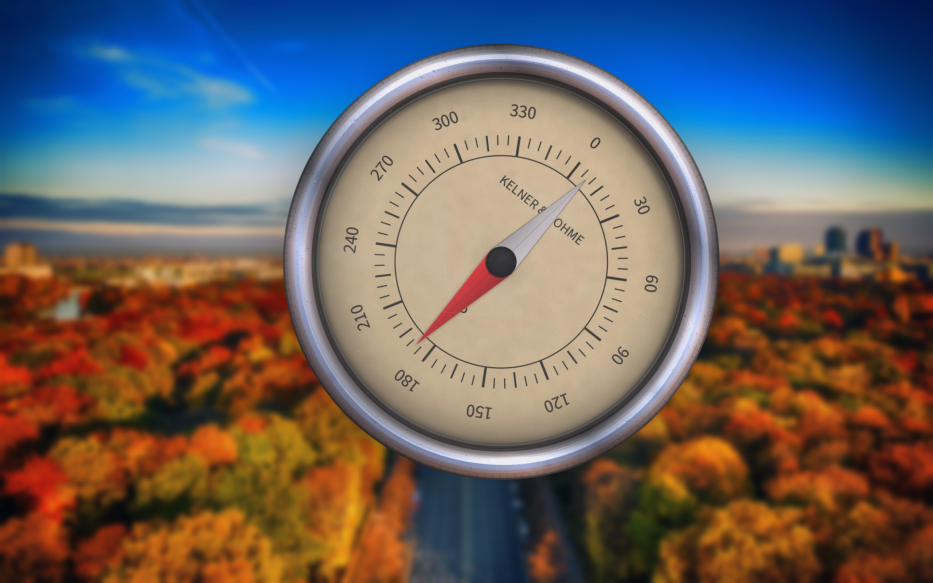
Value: 187.5,°
